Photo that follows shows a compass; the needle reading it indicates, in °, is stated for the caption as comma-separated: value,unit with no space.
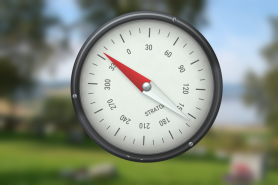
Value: 335,°
